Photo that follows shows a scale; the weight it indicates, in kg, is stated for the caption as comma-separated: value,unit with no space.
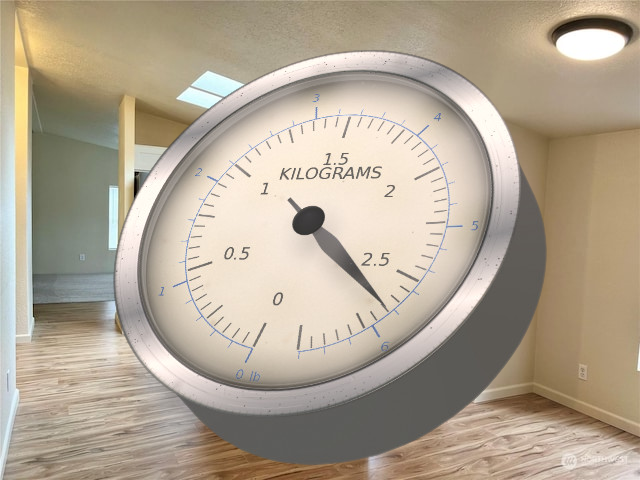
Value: 2.65,kg
